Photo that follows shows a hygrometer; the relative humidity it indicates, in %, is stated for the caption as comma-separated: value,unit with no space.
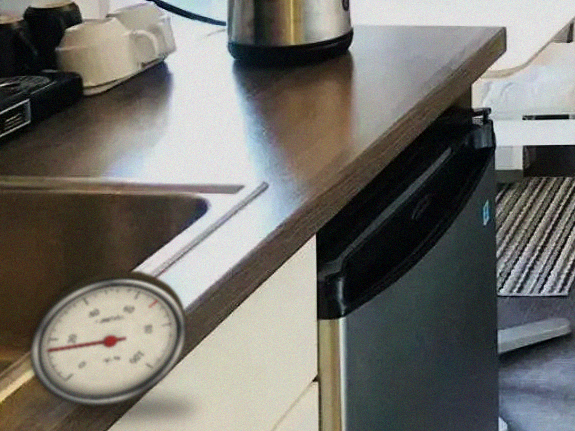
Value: 16,%
